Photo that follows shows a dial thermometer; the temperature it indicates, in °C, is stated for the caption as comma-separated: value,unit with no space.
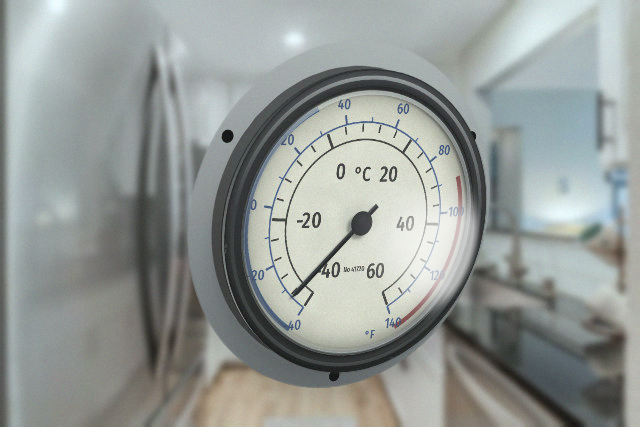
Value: -36,°C
